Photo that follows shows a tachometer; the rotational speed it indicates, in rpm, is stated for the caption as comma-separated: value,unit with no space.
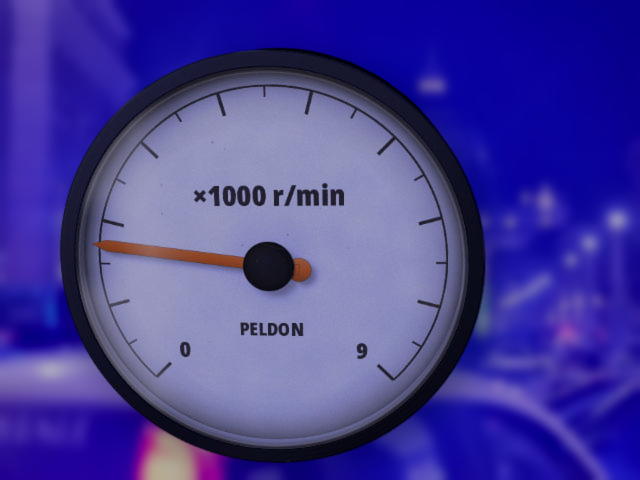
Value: 1750,rpm
